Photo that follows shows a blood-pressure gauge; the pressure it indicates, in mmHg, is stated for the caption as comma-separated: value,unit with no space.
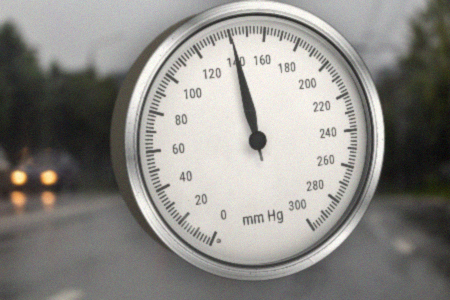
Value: 140,mmHg
